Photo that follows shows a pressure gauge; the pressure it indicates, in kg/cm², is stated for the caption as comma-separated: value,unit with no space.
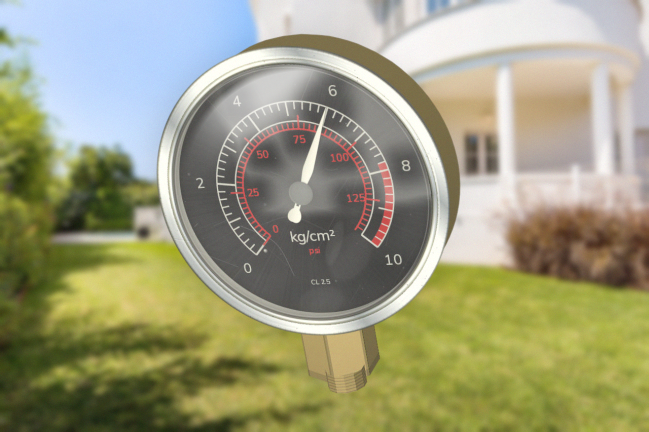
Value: 6,kg/cm²
